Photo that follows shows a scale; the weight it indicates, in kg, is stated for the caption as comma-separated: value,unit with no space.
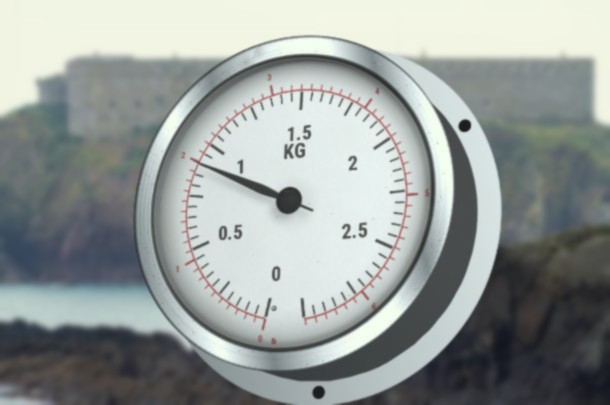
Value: 0.9,kg
